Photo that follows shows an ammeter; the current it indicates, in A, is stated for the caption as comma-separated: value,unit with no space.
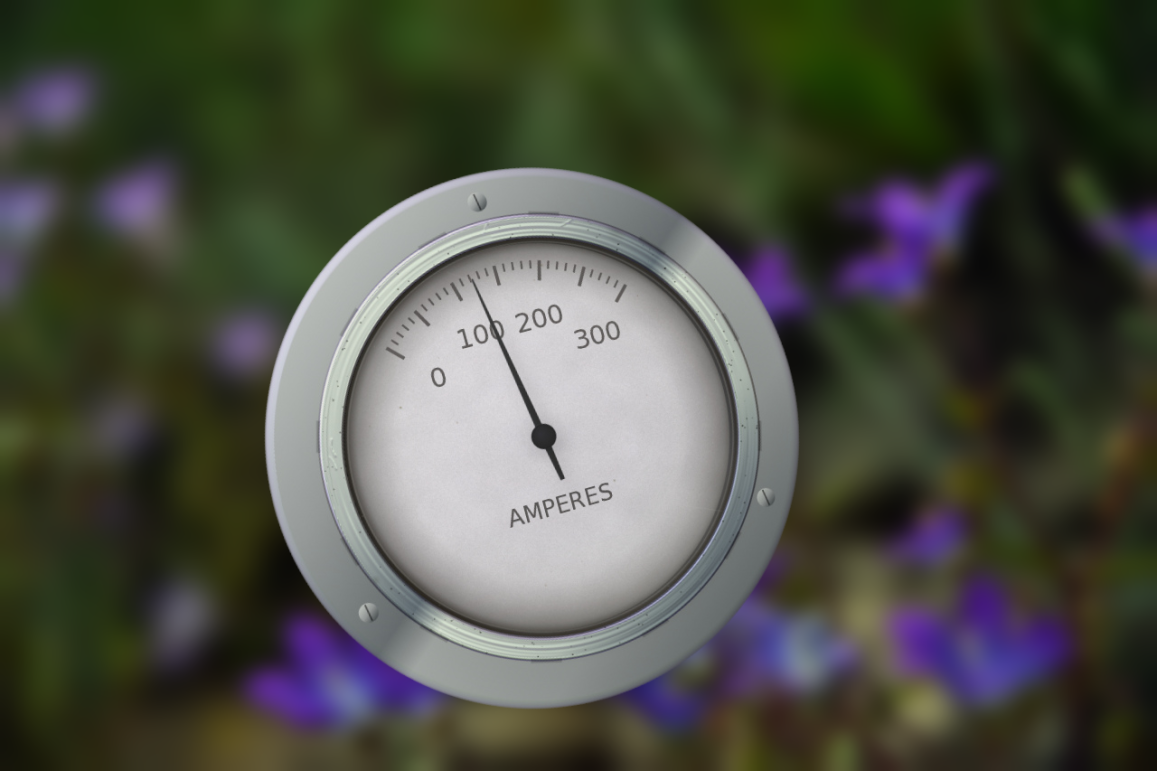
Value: 120,A
